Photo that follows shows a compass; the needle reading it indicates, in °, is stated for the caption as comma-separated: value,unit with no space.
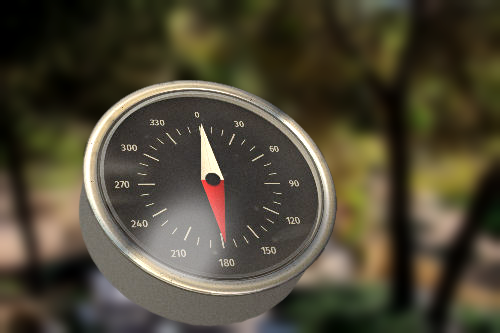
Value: 180,°
